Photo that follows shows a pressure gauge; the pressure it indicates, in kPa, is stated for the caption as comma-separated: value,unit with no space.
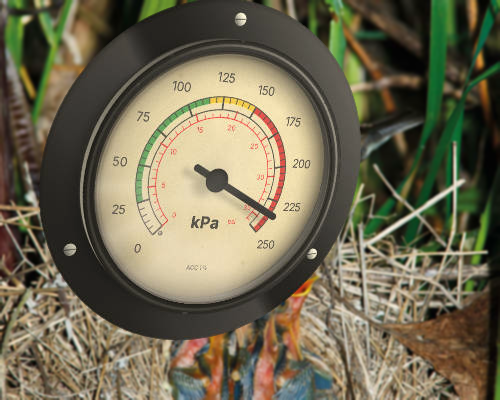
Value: 235,kPa
